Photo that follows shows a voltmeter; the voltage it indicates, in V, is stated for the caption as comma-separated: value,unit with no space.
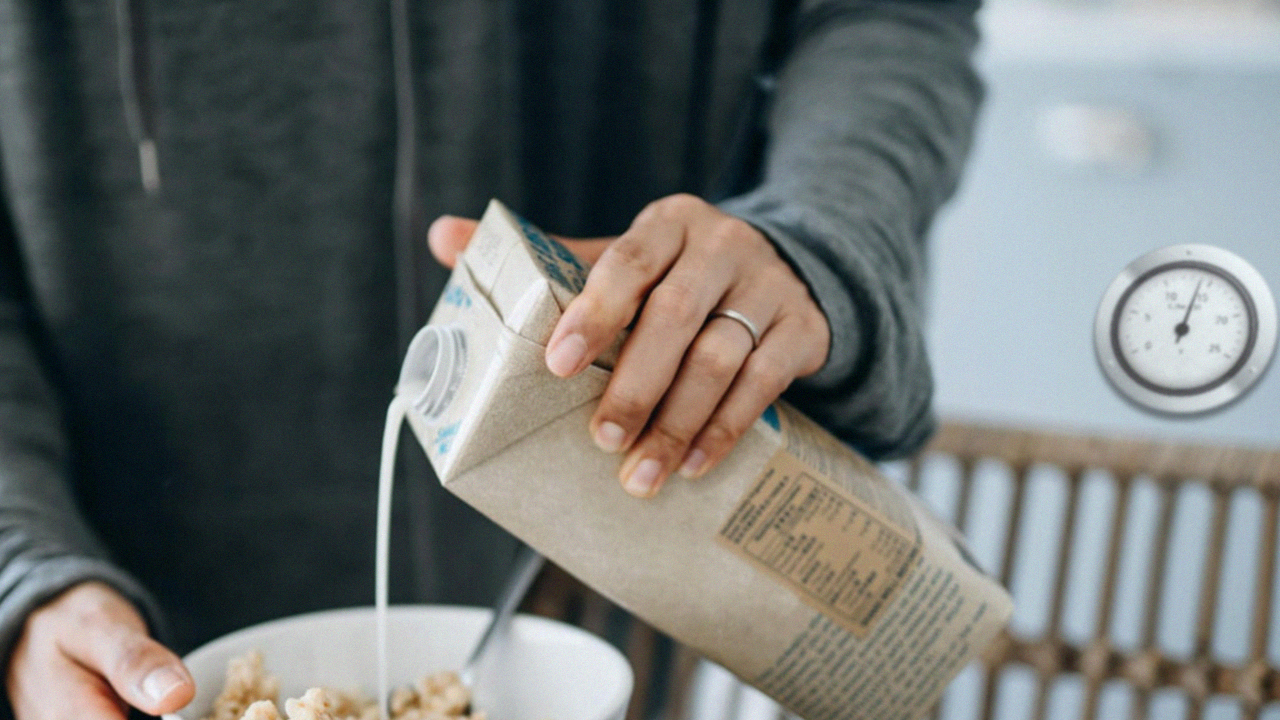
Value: 14,V
